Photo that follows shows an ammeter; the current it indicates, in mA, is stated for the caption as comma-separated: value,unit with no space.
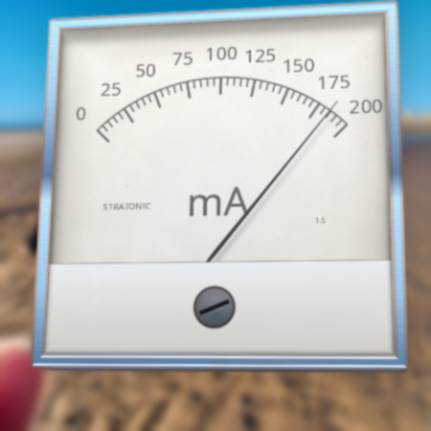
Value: 185,mA
